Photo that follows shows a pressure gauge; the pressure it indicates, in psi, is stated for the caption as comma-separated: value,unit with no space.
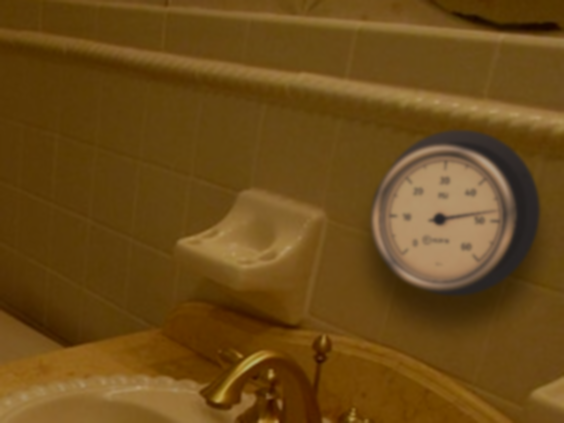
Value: 47.5,psi
